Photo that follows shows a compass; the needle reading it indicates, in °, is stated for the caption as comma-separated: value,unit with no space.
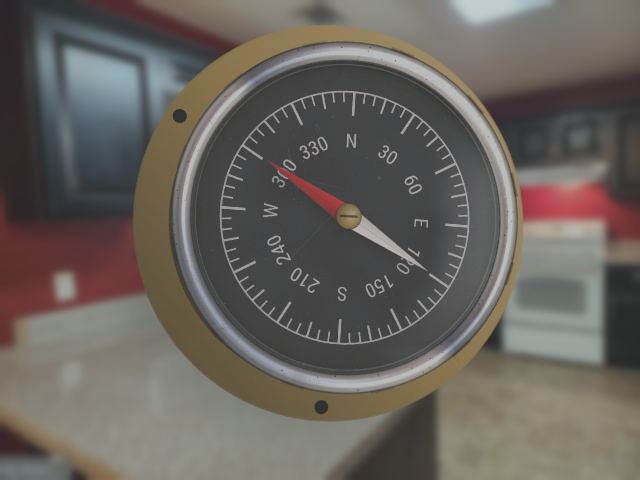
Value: 300,°
